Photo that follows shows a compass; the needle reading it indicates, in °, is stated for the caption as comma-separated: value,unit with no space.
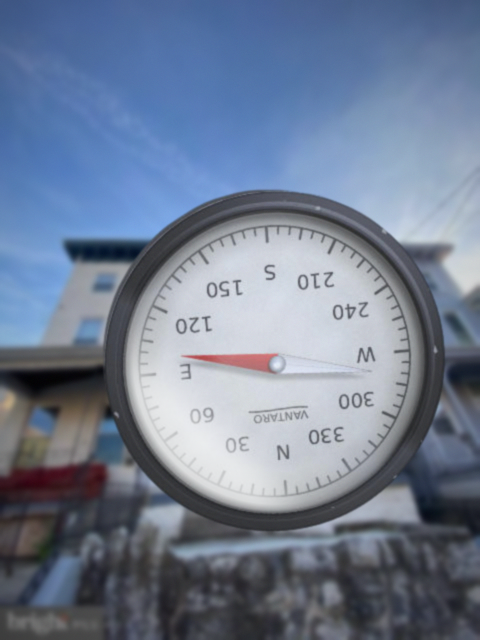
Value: 100,°
